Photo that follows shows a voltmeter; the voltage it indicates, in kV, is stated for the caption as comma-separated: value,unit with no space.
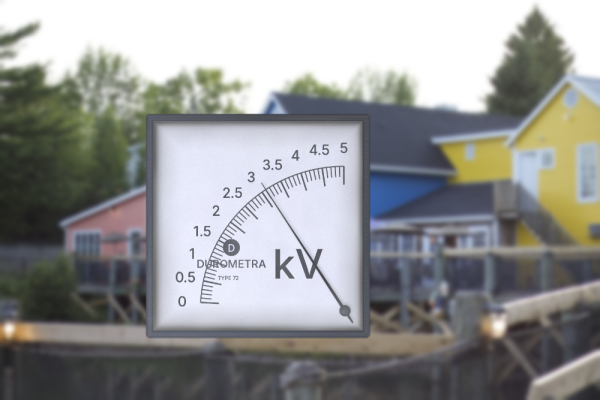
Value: 3.1,kV
